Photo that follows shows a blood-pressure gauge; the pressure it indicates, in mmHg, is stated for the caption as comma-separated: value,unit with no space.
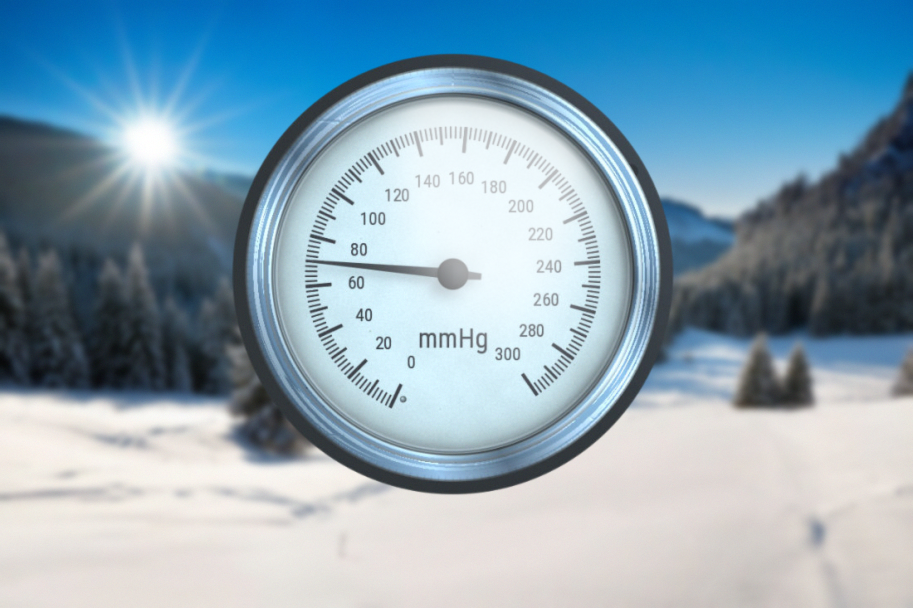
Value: 70,mmHg
